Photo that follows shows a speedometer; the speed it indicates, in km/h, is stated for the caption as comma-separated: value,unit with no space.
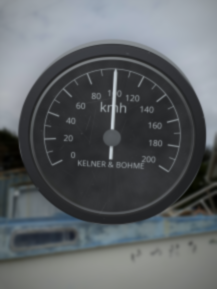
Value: 100,km/h
